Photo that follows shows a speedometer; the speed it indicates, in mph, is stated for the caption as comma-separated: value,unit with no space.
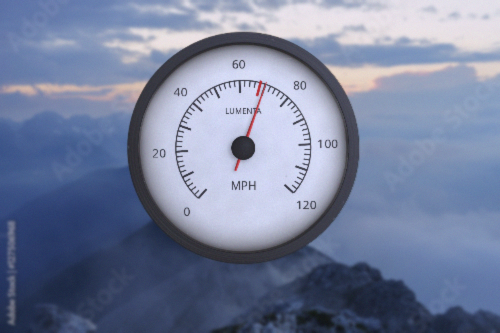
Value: 70,mph
